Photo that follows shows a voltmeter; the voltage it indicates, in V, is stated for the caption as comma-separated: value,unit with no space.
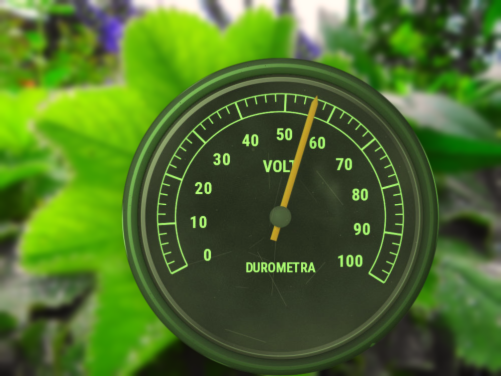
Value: 56,V
